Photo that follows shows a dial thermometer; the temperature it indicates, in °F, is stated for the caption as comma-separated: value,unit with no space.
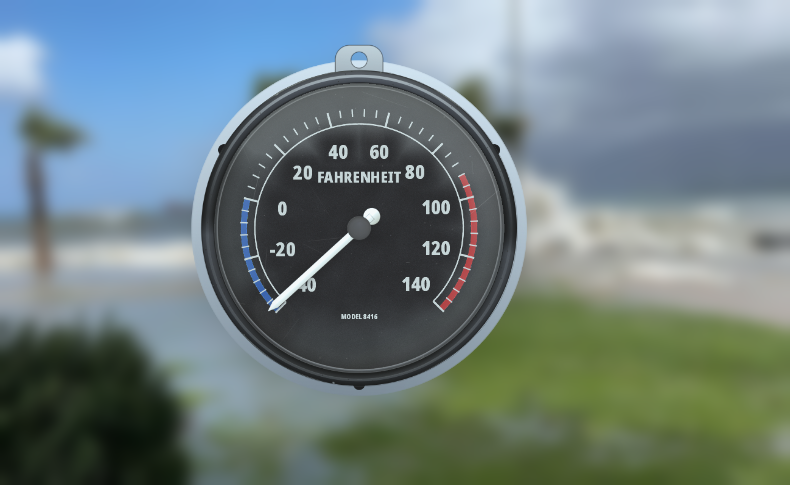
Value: -38,°F
